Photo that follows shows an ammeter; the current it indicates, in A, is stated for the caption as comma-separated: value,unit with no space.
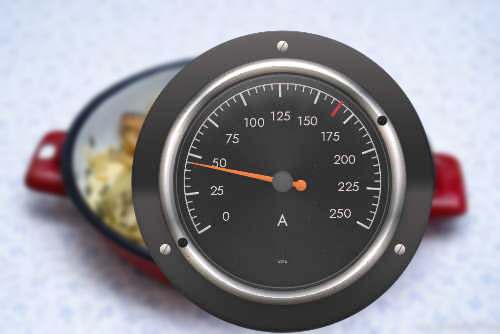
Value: 45,A
